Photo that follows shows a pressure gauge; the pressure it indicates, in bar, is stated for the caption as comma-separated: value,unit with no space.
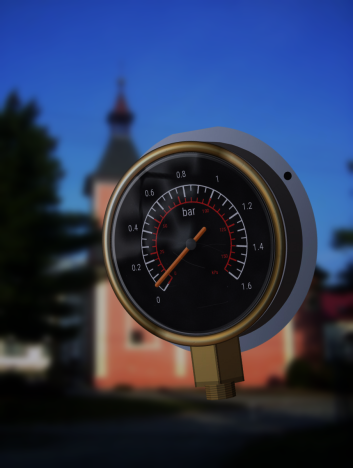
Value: 0.05,bar
